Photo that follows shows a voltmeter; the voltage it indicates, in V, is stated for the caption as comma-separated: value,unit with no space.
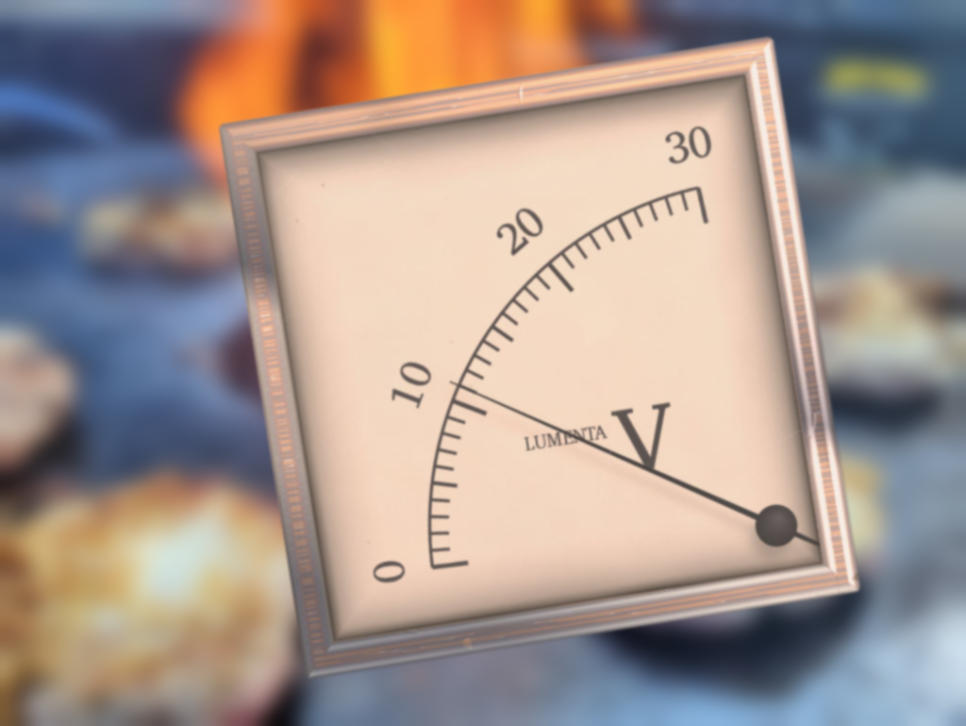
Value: 11,V
